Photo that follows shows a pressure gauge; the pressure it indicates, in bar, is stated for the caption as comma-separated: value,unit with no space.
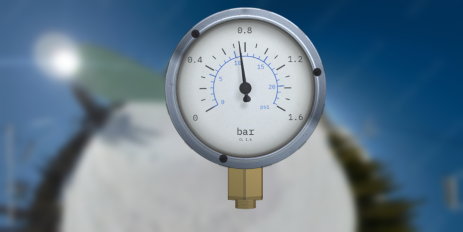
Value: 0.75,bar
